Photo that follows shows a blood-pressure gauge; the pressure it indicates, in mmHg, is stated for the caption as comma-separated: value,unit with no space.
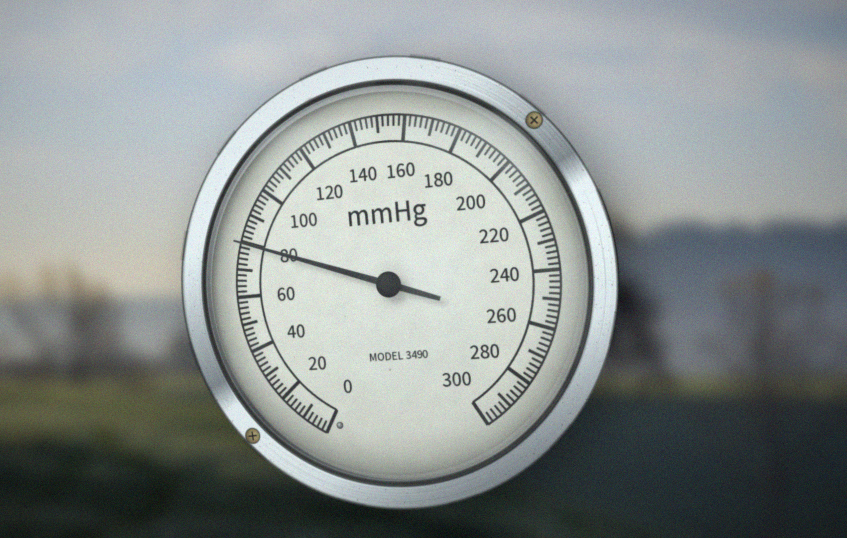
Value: 80,mmHg
